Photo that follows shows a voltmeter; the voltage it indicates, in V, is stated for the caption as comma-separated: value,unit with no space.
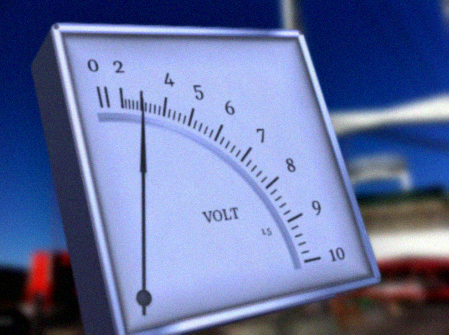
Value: 3,V
